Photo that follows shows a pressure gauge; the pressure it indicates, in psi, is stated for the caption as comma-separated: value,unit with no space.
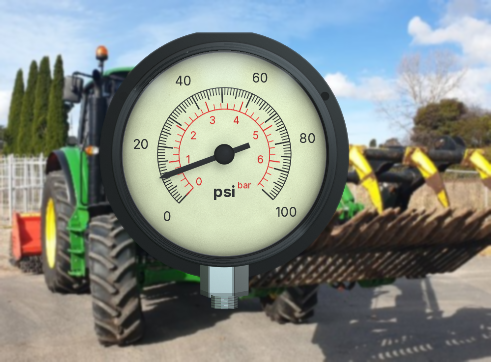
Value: 10,psi
